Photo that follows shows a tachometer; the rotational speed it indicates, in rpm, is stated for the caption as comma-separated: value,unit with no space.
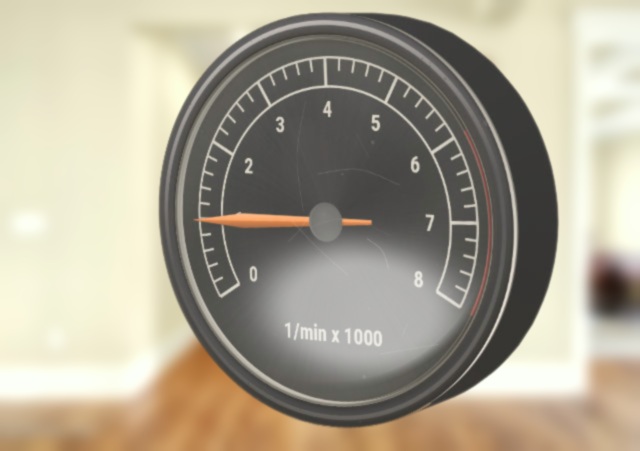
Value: 1000,rpm
